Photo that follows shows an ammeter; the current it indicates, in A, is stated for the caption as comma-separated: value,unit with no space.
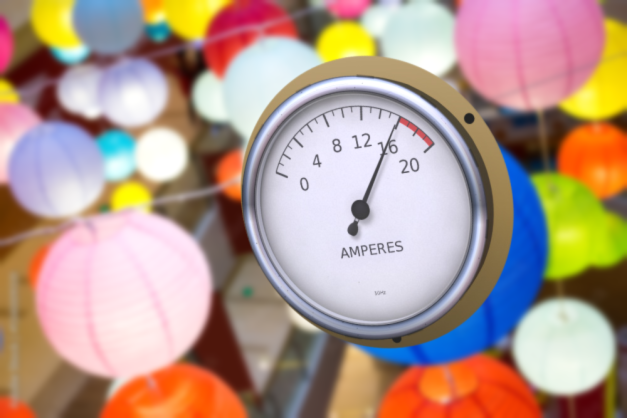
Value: 16,A
